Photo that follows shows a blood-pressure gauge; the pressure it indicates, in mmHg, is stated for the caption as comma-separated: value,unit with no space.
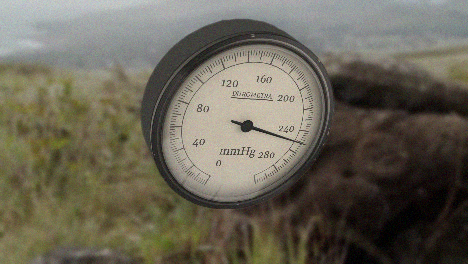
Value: 250,mmHg
